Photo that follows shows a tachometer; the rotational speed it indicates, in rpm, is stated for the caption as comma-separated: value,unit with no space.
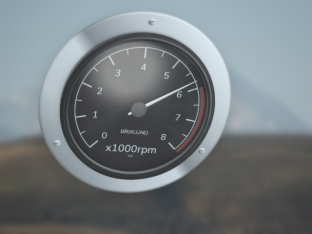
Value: 5750,rpm
